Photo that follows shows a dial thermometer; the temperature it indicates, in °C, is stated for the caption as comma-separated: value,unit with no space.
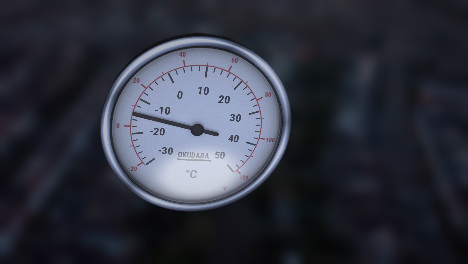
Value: -14,°C
